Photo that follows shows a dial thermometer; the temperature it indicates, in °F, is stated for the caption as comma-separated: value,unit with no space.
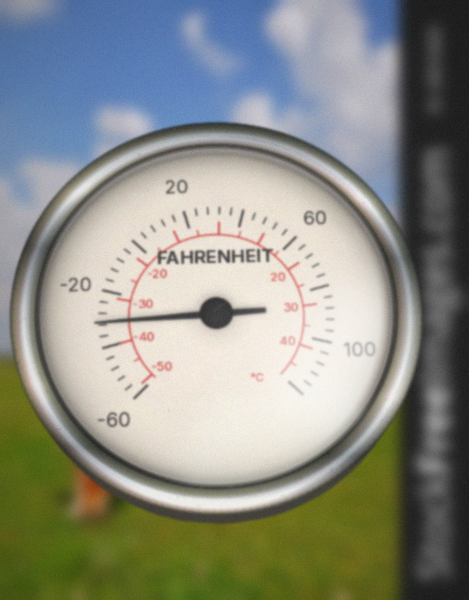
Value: -32,°F
